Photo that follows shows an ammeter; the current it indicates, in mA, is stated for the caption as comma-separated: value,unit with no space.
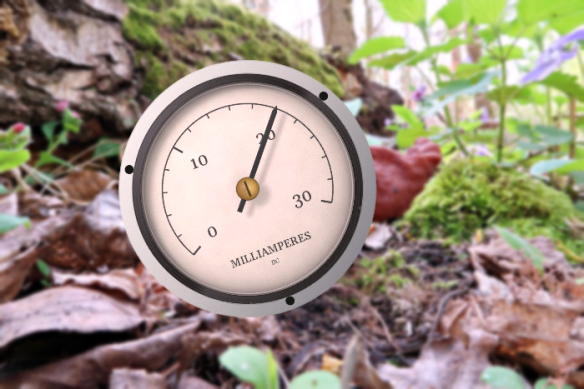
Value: 20,mA
